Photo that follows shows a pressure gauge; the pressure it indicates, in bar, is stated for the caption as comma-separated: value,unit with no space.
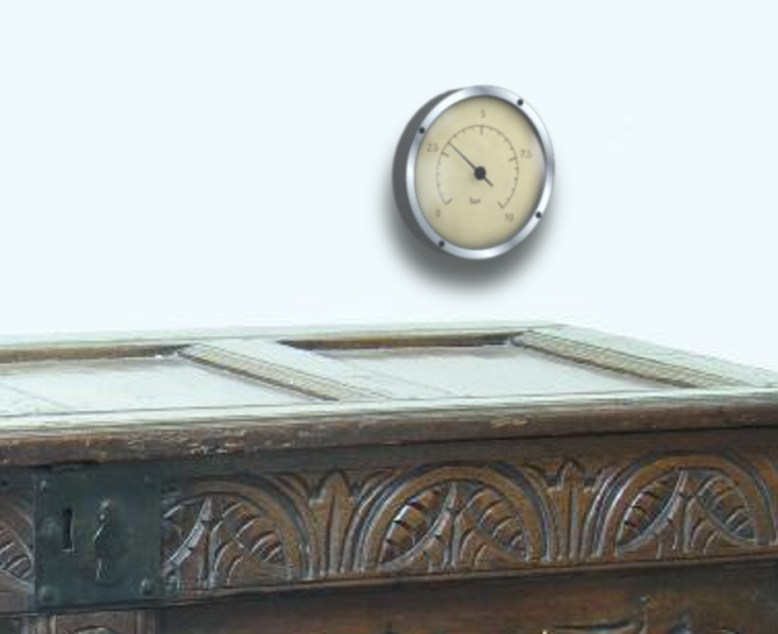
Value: 3,bar
